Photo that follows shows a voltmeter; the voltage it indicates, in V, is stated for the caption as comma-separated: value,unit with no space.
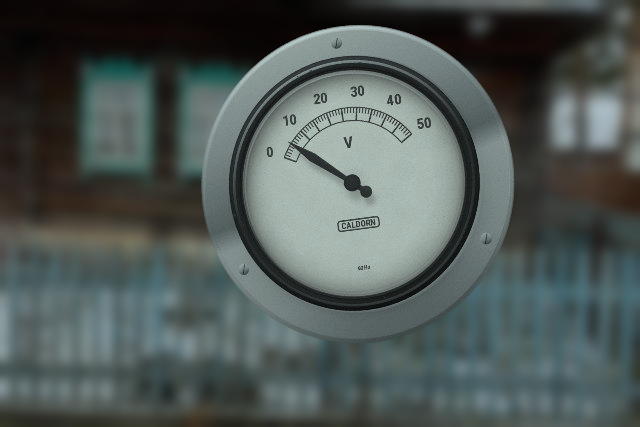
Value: 5,V
